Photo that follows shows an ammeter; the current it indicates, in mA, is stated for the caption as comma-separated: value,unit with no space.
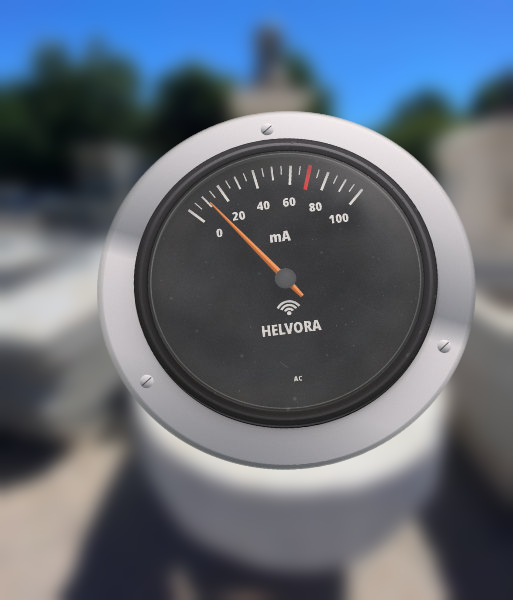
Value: 10,mA
